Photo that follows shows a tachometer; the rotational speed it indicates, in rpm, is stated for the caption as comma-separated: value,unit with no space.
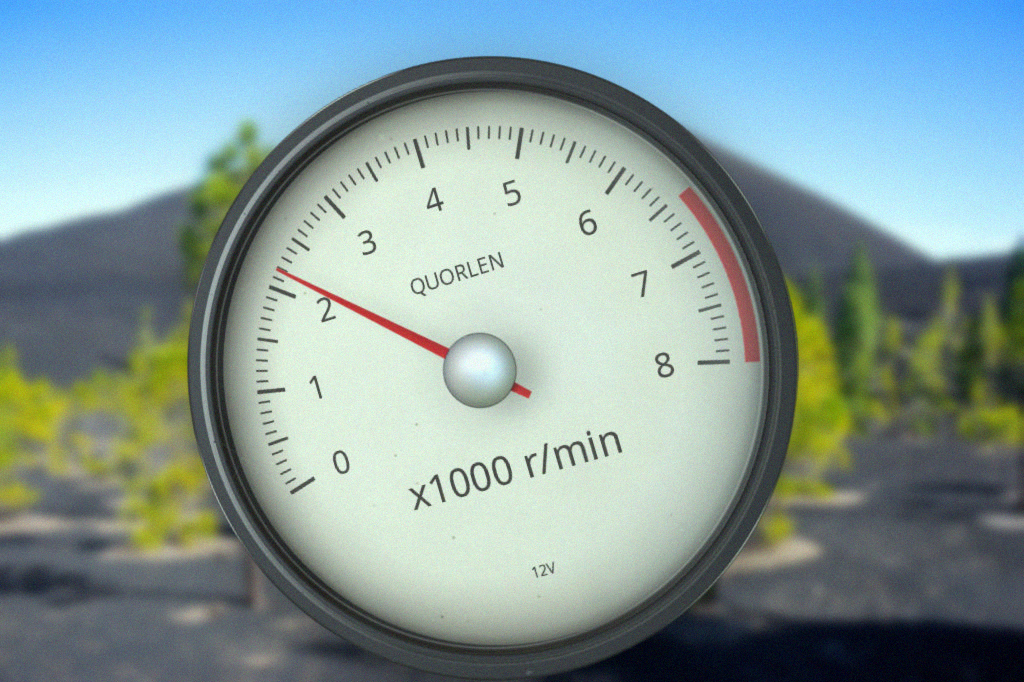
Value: 2200,rpm
